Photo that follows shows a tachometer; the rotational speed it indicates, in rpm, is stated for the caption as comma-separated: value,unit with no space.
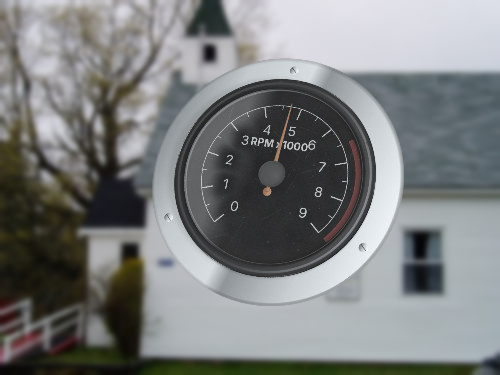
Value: 4750,rpm
